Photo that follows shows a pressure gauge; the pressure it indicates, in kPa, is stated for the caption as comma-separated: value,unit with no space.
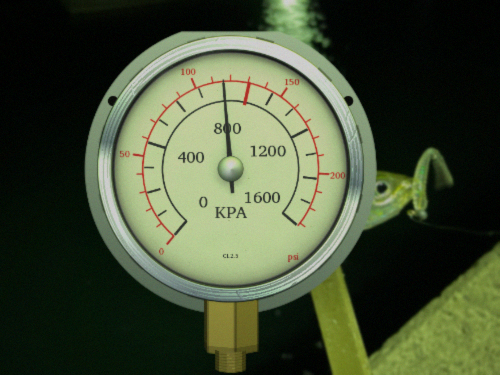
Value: 800,kPa
